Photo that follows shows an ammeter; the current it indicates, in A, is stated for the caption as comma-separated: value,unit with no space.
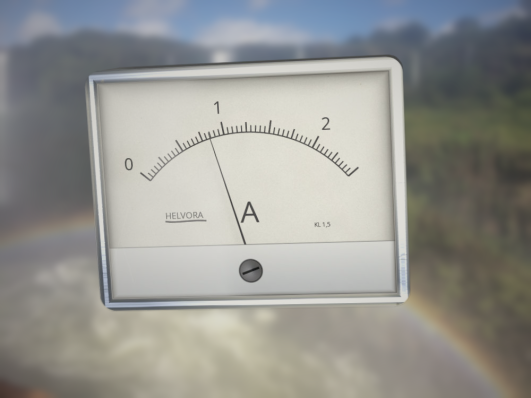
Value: 0.85,A
